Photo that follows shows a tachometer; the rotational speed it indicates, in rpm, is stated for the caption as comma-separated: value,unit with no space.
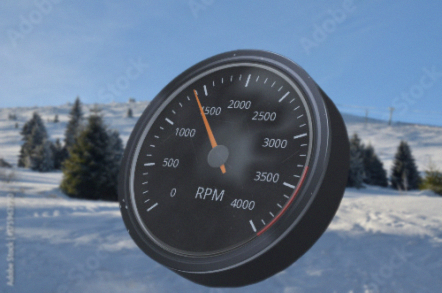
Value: 1400,rpm
